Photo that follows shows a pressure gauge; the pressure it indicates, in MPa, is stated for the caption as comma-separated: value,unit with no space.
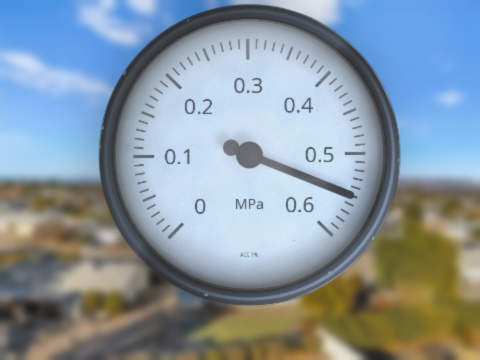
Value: 0.55,MPa
